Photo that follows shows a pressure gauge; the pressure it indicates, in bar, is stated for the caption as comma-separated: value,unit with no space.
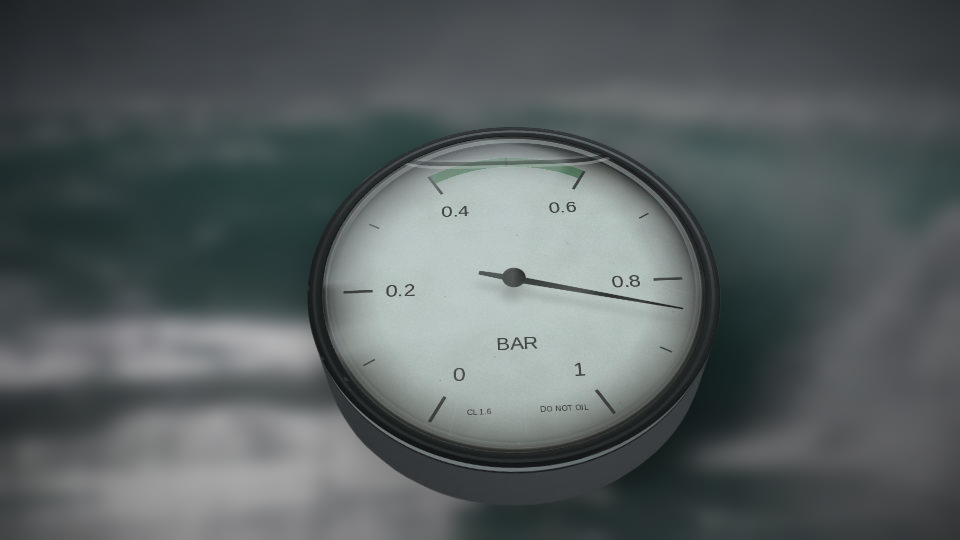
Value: 0.85,bar
